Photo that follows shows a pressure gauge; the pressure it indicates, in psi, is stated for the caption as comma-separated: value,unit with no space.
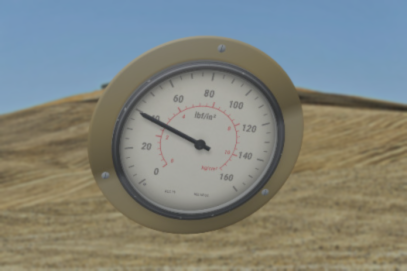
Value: 40,psi
